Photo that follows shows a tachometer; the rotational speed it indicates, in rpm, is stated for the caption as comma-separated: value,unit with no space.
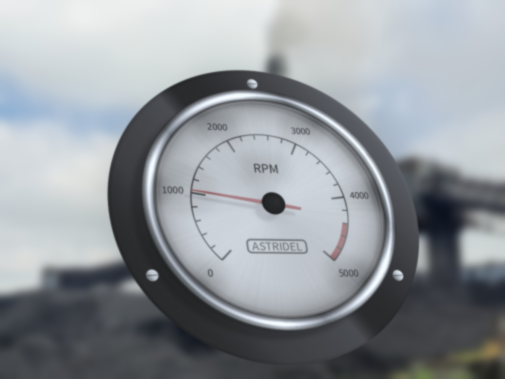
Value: 1000,rpm
